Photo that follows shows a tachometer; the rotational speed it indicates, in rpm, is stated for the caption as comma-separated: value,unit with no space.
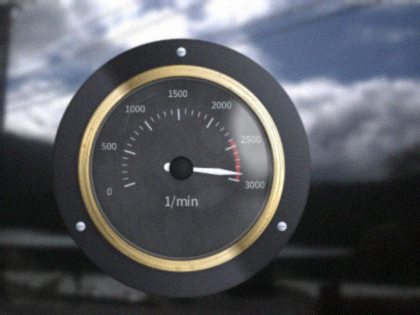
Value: 2900,rpm
